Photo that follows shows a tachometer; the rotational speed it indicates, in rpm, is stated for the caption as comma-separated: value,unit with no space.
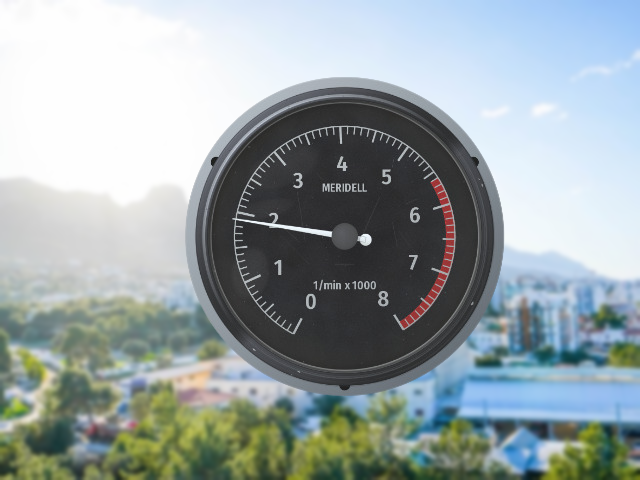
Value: 1900,rpm
